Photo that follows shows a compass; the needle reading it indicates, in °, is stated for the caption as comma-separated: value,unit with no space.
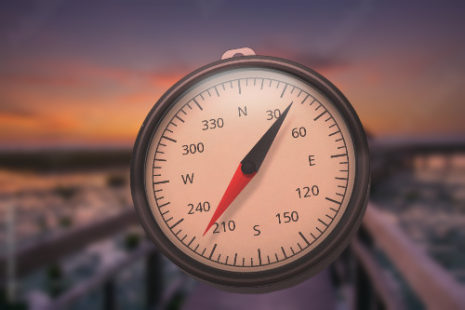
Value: 220,°
